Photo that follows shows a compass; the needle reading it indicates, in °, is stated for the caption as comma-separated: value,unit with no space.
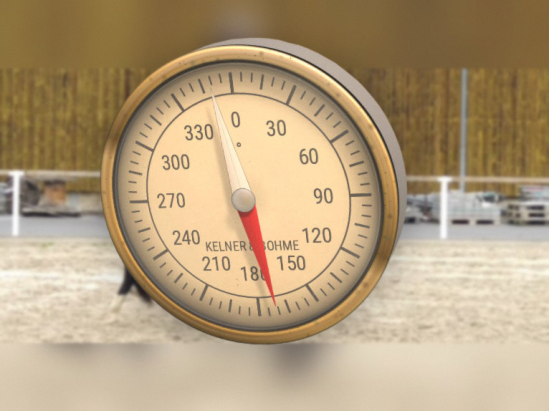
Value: 170,°
